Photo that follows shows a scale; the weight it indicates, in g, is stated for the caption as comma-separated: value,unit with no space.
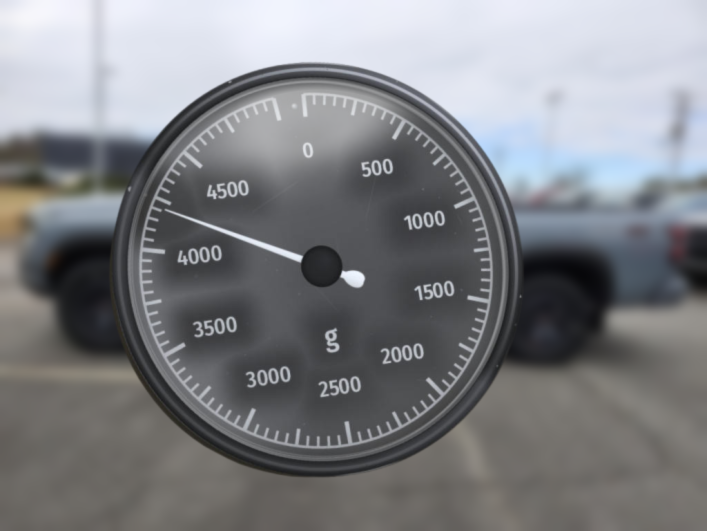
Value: 4200,g
